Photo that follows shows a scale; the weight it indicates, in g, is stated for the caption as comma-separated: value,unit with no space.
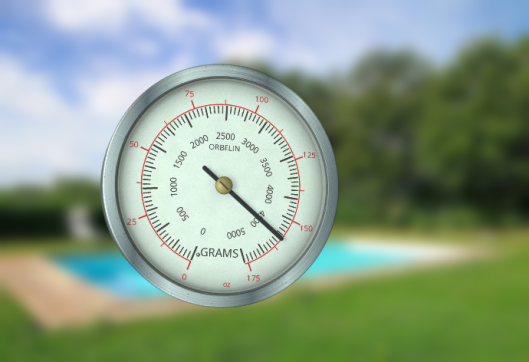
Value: 4500,g
